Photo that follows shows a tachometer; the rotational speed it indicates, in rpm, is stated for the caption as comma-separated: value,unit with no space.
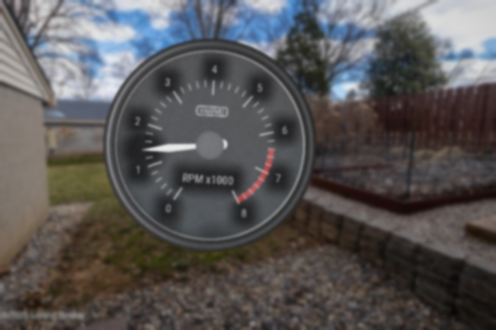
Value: 1400,rpm
